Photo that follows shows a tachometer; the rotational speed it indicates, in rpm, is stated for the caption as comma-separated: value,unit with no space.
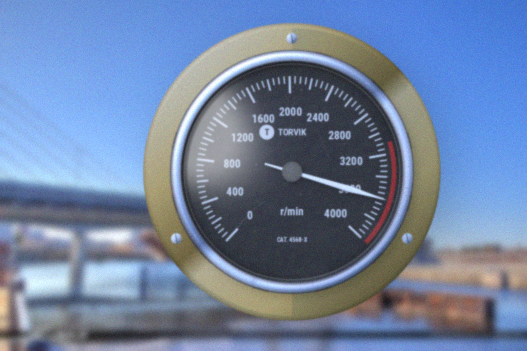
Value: 3600,rpm
